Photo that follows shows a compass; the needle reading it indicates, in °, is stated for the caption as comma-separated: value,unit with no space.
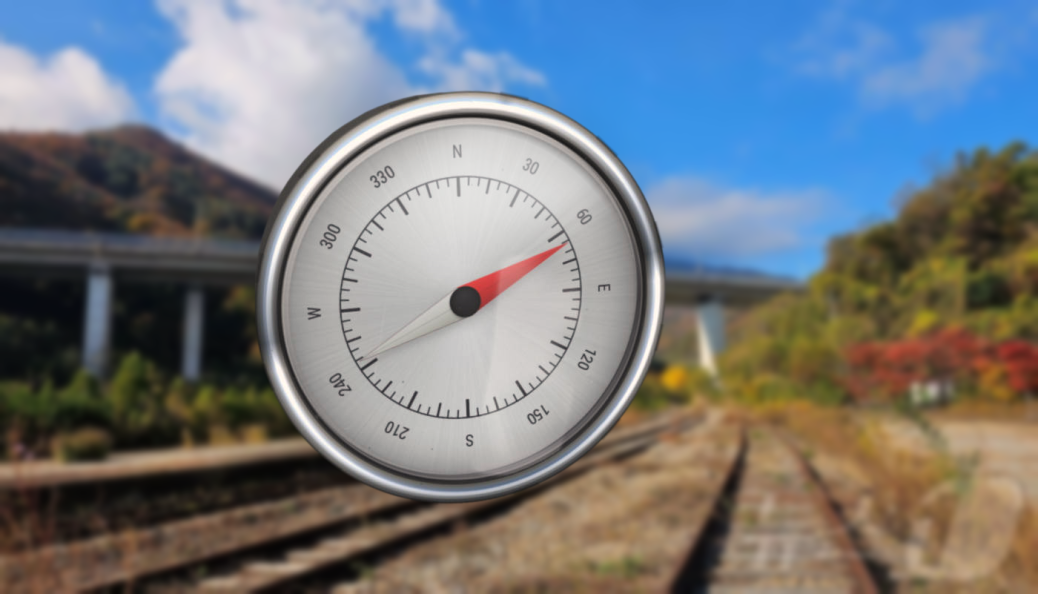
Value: 65,°
